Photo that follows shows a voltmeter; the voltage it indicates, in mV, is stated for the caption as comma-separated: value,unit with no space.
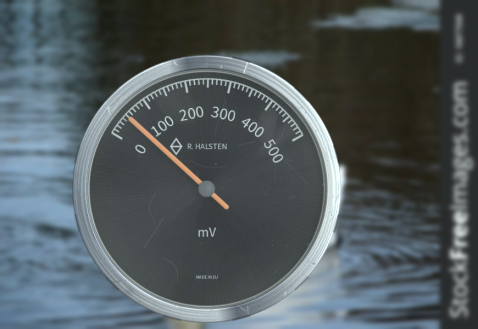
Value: 50,mV
